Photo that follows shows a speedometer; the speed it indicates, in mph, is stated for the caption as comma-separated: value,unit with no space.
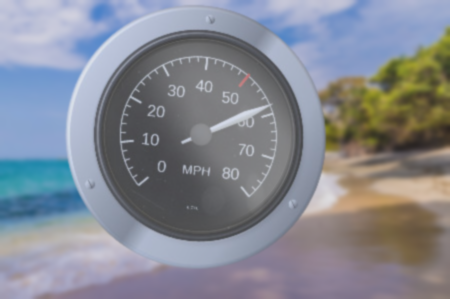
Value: 58,mph
